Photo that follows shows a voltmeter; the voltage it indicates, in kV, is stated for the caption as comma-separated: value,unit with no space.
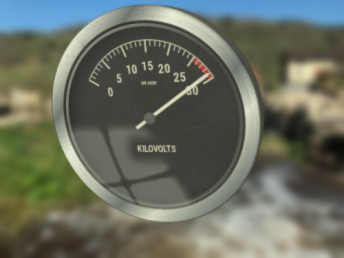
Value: 29,kV
